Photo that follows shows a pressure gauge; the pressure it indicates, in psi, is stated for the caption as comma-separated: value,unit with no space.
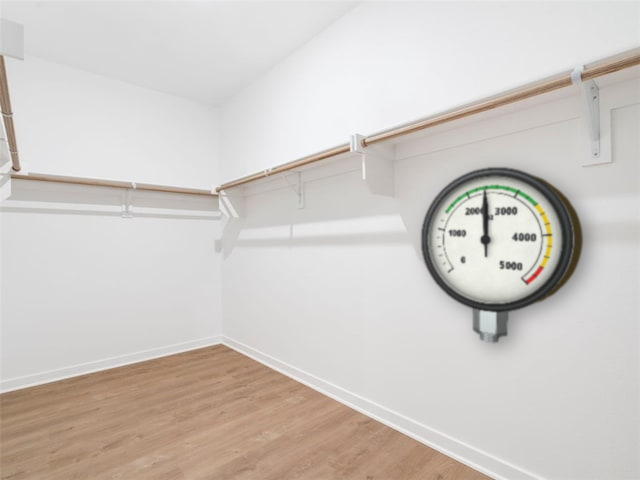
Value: 2400,psi
